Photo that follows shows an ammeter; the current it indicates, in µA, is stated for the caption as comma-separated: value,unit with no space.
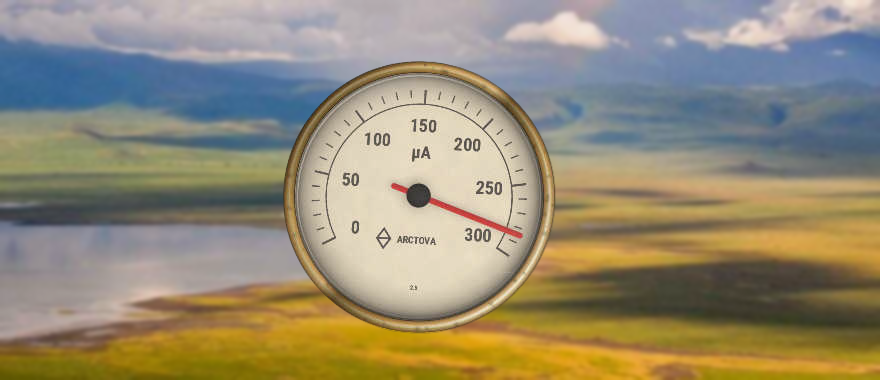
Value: 285,µA
